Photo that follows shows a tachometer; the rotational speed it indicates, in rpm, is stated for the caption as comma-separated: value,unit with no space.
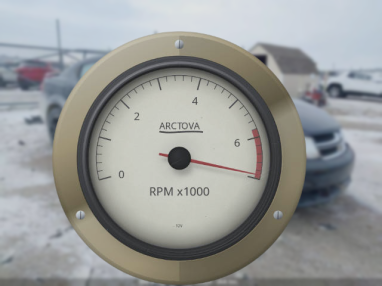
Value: 6900,rpm
